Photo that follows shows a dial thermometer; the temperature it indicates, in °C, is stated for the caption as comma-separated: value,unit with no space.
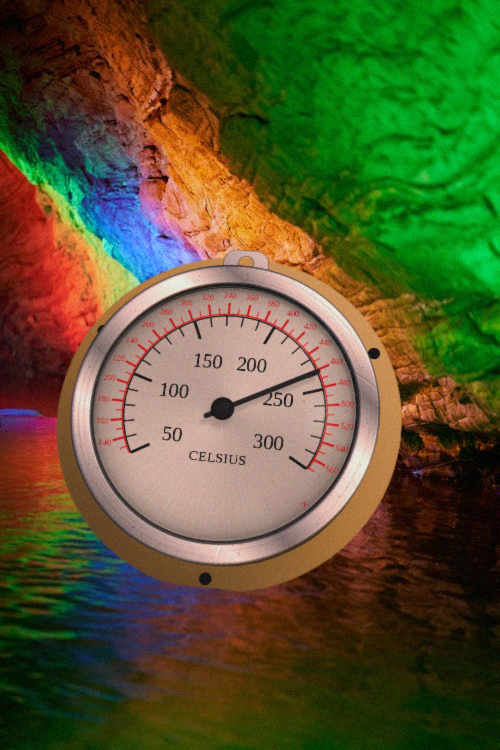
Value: 240,°C
